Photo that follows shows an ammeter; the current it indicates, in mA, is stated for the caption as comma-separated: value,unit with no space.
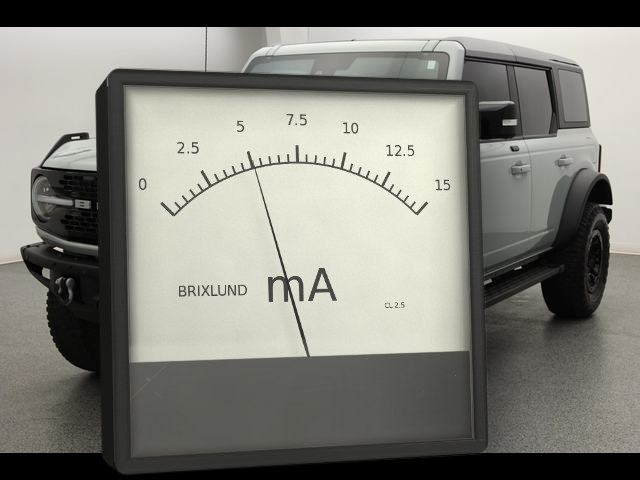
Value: 5,mA
